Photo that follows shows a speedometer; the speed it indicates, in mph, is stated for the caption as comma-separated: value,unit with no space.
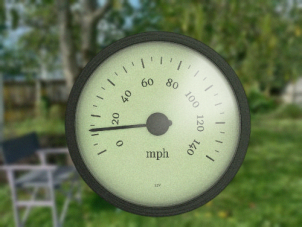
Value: 12.5,mph
